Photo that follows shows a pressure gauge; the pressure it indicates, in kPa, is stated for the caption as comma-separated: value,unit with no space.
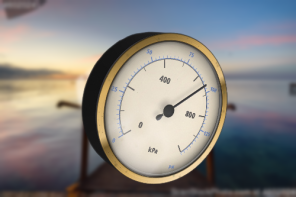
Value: 650,kPa
